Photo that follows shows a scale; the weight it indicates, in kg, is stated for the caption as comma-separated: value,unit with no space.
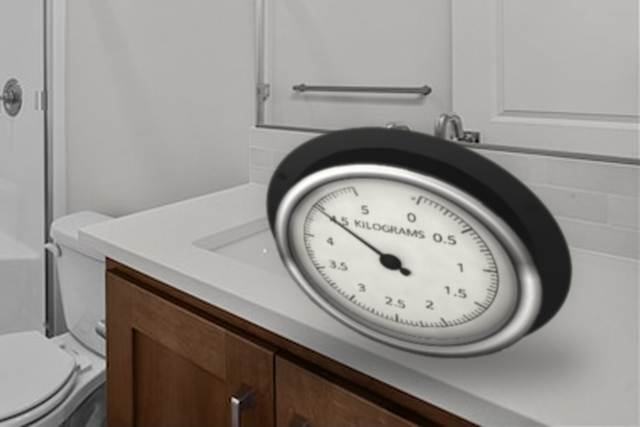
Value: 4.5,kg
